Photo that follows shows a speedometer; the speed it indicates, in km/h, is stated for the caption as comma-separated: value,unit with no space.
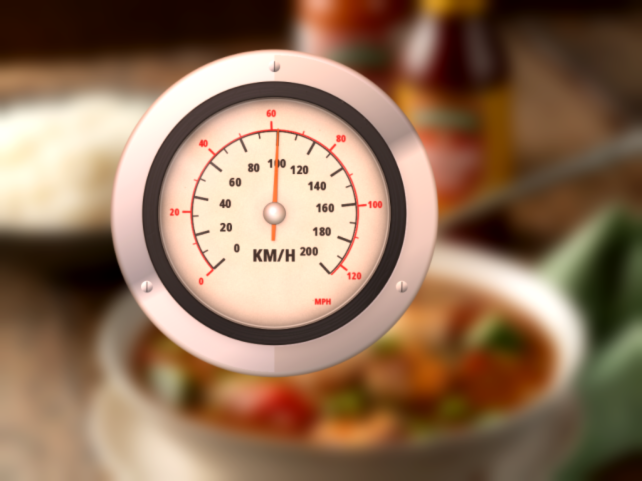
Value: 100,km/h
